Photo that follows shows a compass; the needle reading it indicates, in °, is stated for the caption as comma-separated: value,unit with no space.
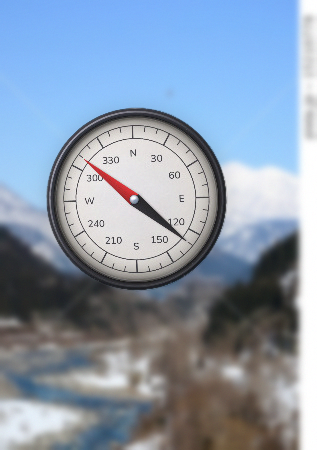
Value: 310,°
